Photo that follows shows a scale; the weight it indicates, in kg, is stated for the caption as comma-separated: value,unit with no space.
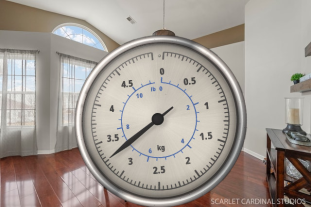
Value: 3.25,kg
